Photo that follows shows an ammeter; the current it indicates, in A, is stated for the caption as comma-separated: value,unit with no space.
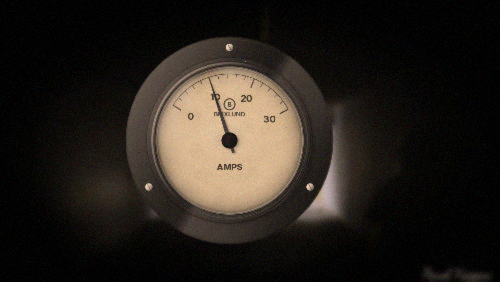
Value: 10,A
